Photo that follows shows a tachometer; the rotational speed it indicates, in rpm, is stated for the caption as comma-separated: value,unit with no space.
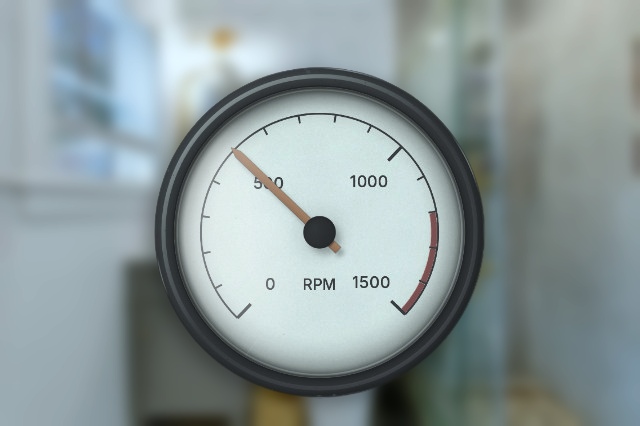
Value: 500,rpm
